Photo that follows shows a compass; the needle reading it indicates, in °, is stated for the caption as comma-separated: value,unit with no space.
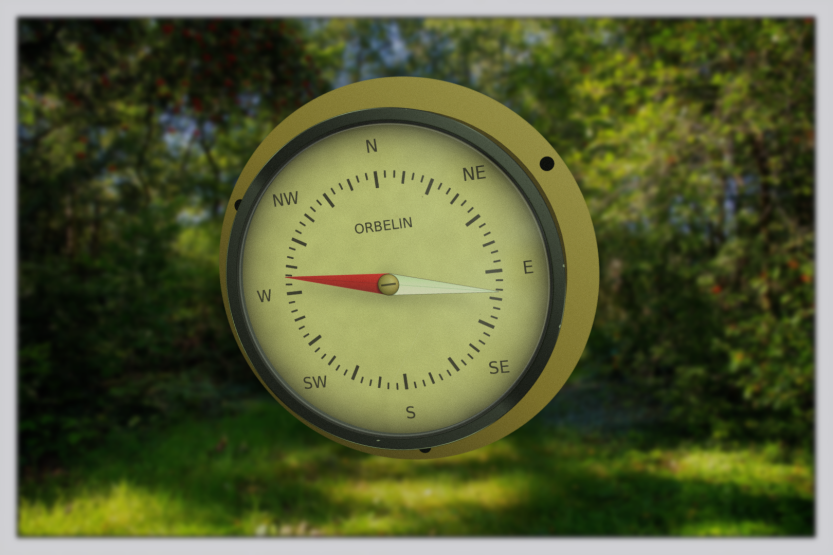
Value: 280,°
